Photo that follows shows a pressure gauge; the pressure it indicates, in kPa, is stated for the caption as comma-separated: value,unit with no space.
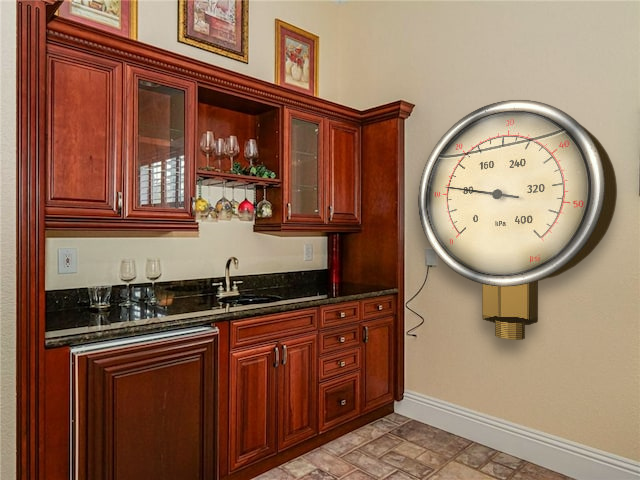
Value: 80,kPa
